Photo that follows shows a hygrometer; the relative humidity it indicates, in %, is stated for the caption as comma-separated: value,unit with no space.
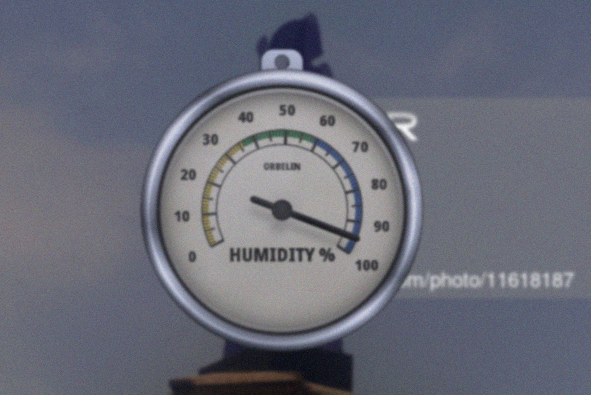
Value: 95,%
